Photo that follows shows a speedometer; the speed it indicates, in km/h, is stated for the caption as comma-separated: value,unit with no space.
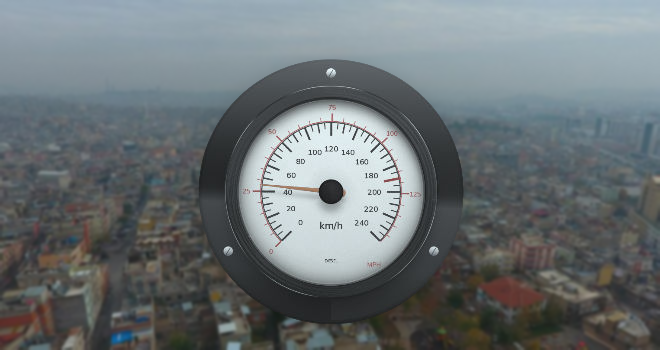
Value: 45,km/h
